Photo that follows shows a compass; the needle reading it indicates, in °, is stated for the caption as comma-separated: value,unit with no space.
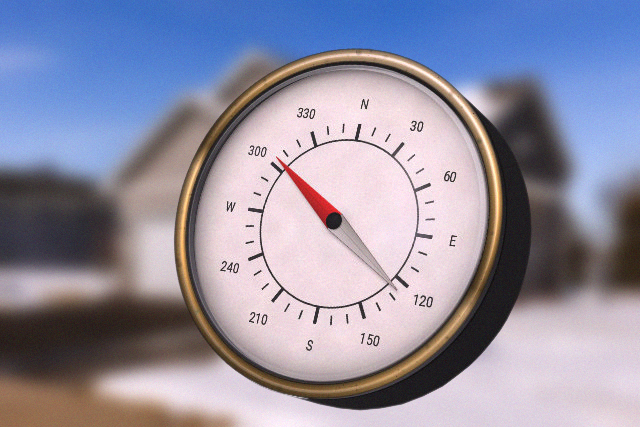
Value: 305,°
